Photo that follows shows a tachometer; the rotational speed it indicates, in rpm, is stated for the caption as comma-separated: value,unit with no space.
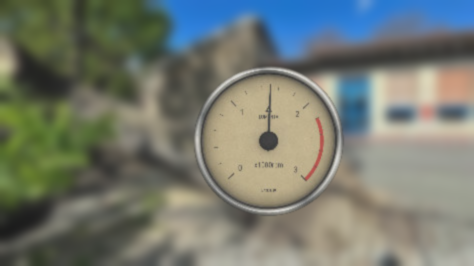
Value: 1500,rpm
